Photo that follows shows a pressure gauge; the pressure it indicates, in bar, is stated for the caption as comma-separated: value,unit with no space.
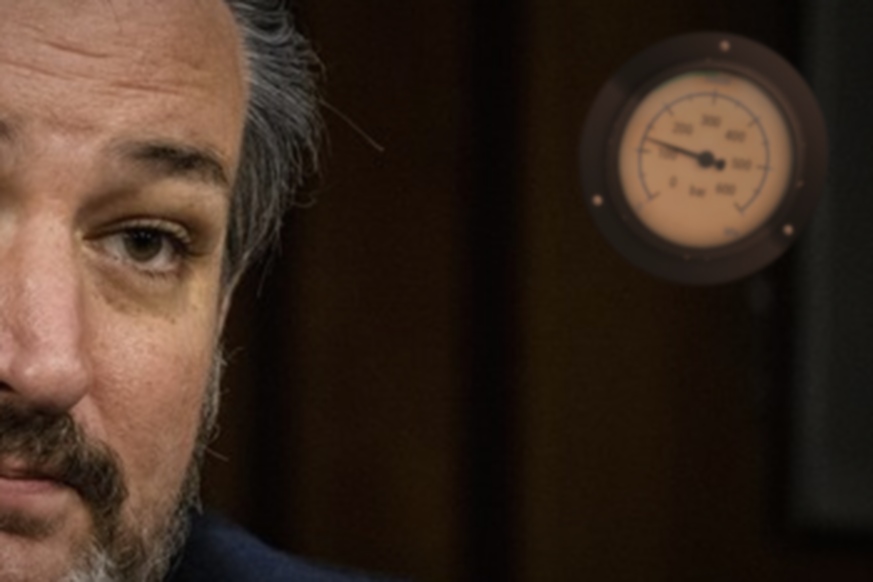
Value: 125,bar
